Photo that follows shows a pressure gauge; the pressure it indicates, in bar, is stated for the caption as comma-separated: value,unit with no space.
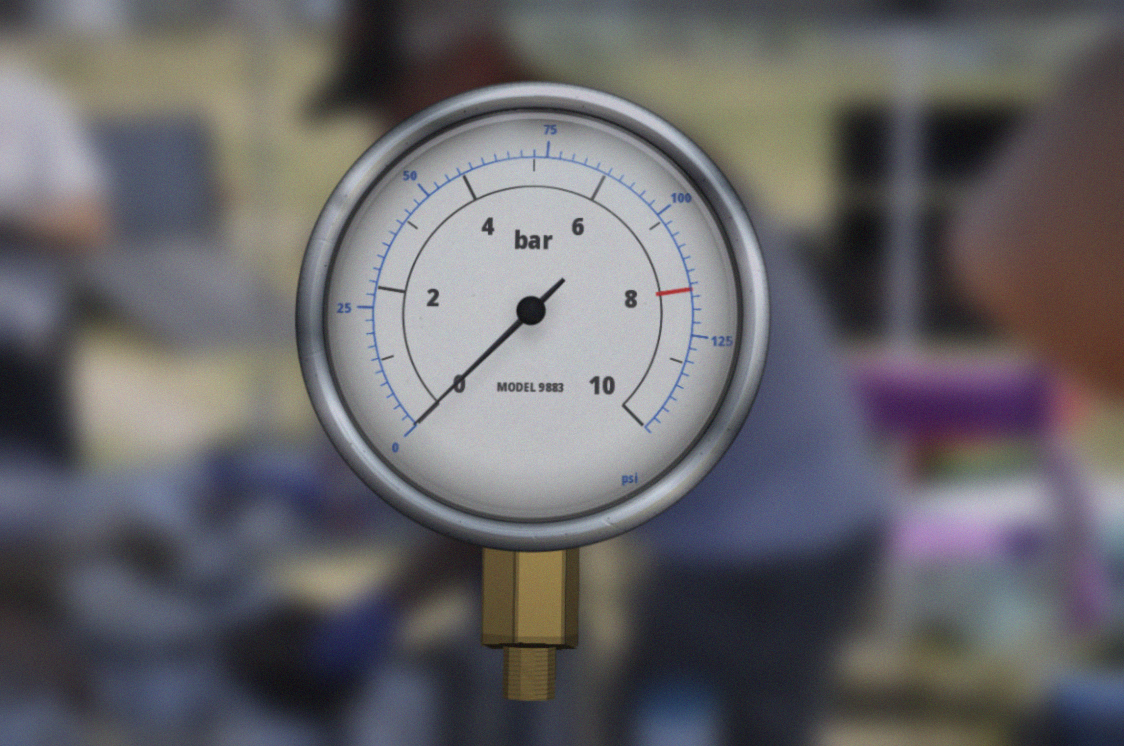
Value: 0,bar
